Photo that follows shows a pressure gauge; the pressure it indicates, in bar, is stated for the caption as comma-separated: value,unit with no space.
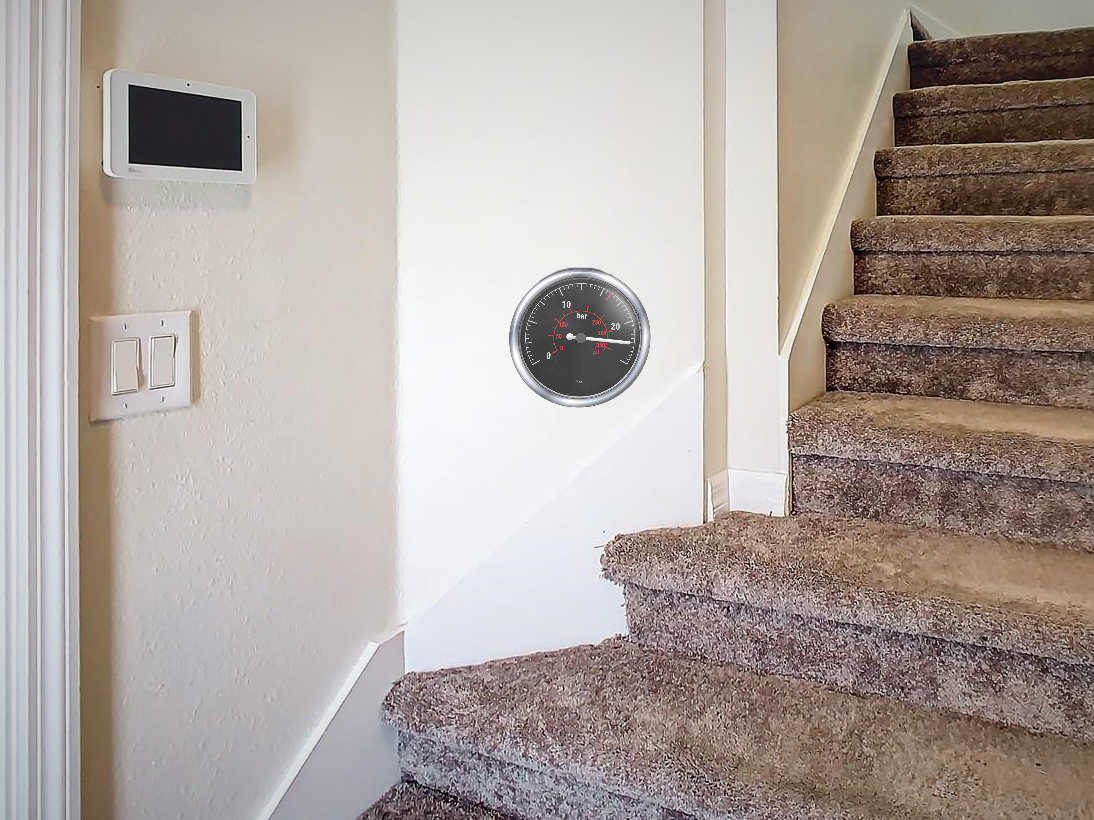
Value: 22.5,bar
